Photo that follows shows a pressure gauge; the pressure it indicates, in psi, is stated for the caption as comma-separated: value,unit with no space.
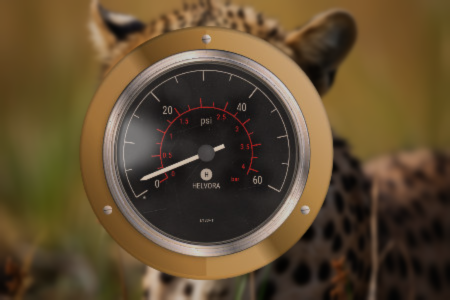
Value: 2.5,psi
